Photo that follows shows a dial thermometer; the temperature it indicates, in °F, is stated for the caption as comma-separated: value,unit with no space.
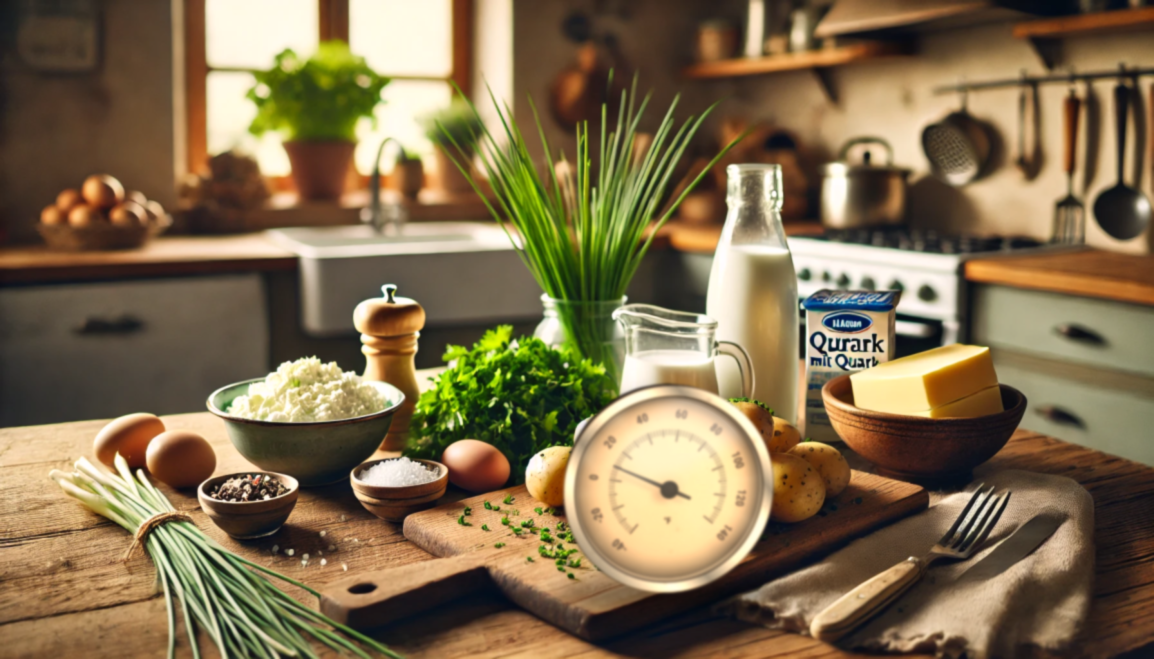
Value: 10,°F
